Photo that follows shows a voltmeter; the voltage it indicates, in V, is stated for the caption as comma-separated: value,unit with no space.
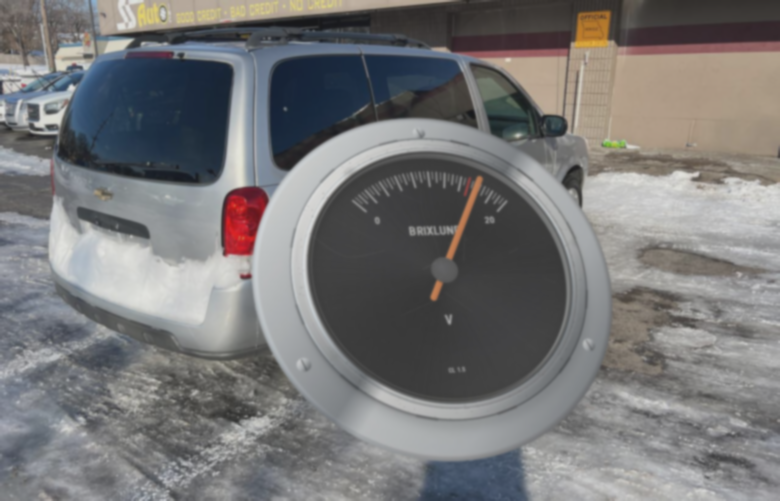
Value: 16,V
